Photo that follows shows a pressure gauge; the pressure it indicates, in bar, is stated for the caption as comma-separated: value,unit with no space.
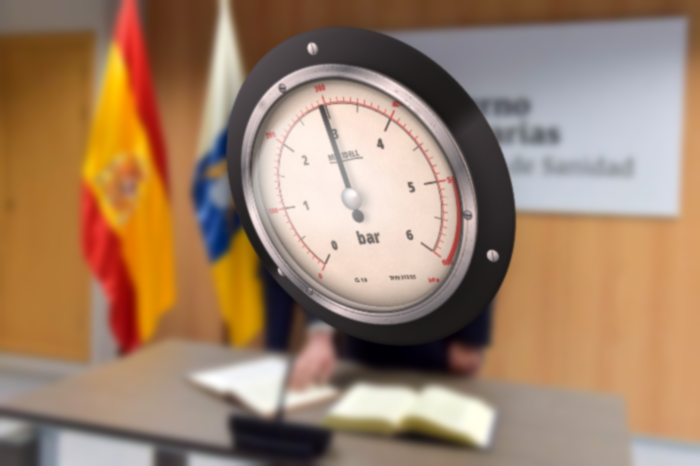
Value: 3,bar
